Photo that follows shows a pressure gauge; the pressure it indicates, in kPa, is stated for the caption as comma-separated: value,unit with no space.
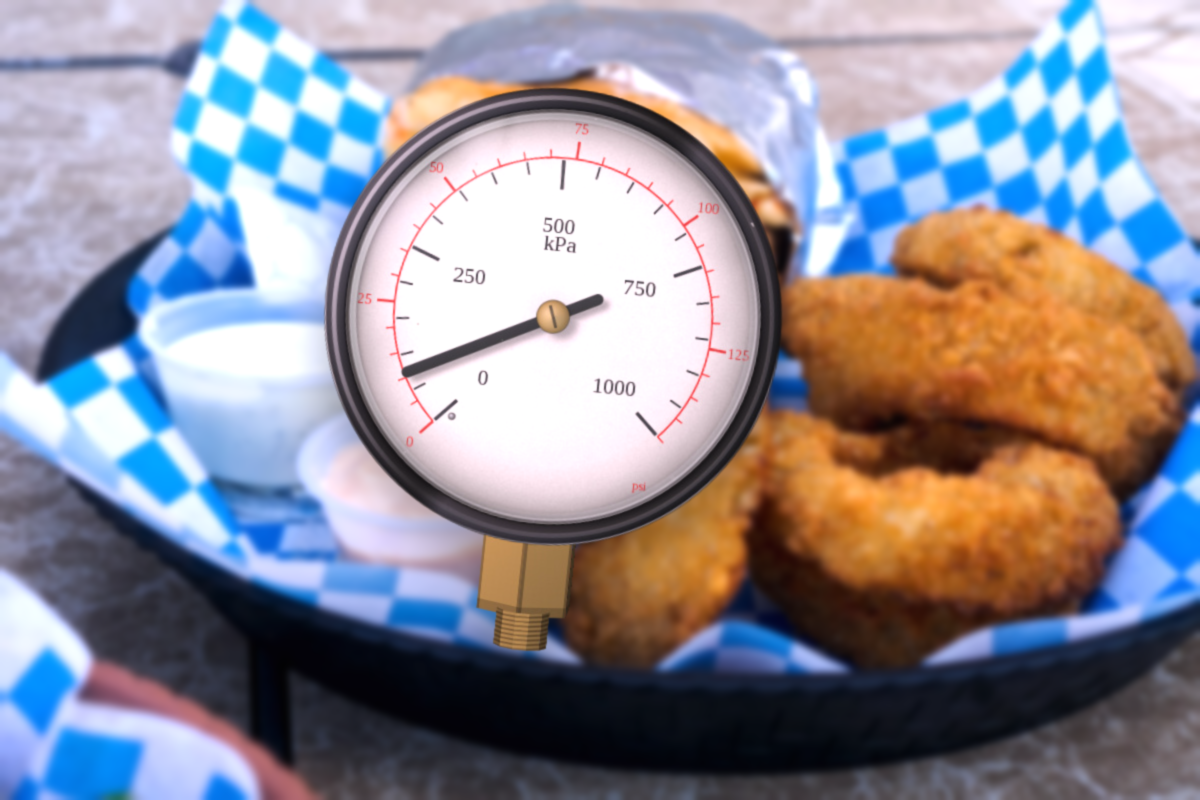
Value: 75,kPa
